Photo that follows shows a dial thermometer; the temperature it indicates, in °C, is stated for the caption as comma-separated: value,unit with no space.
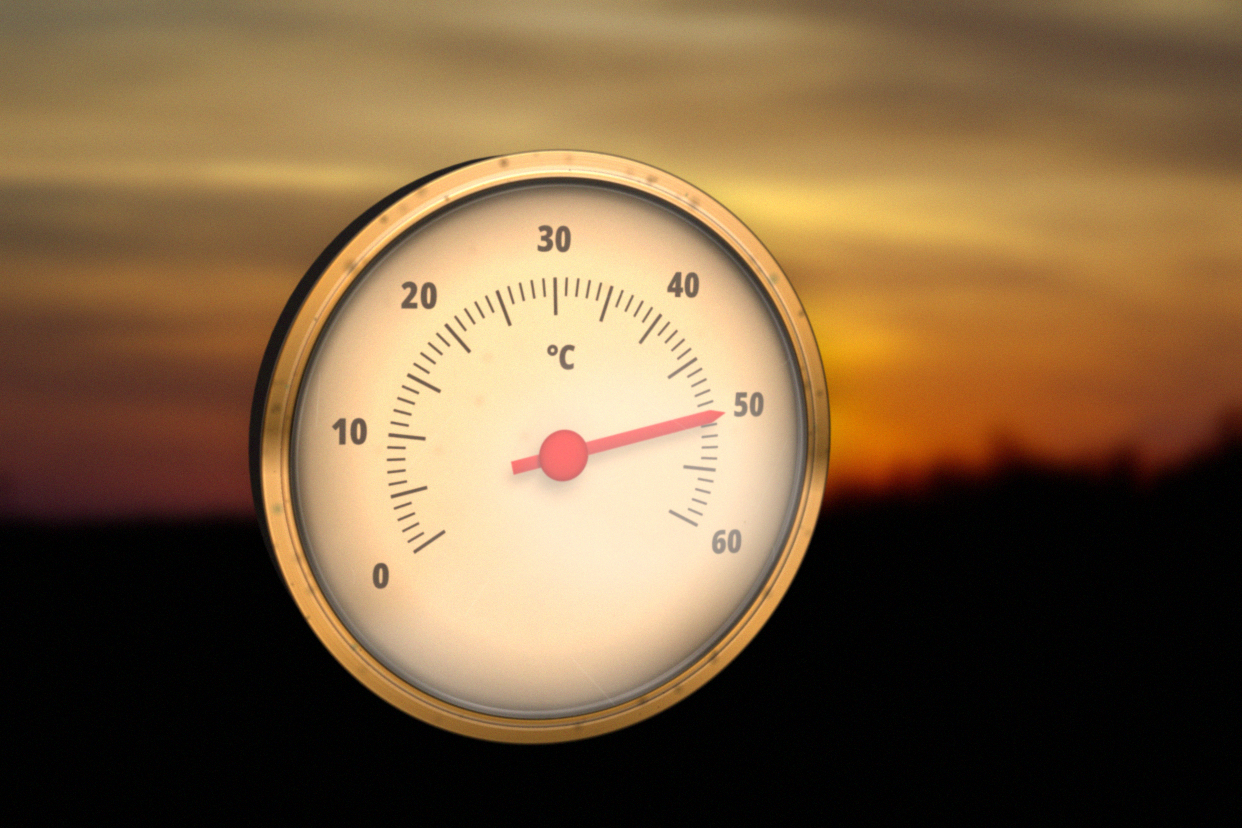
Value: 50,°C
